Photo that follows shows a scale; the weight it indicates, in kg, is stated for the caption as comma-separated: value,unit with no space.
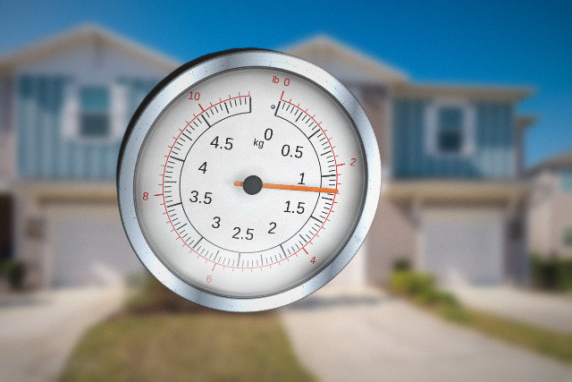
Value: 1.15,kg
